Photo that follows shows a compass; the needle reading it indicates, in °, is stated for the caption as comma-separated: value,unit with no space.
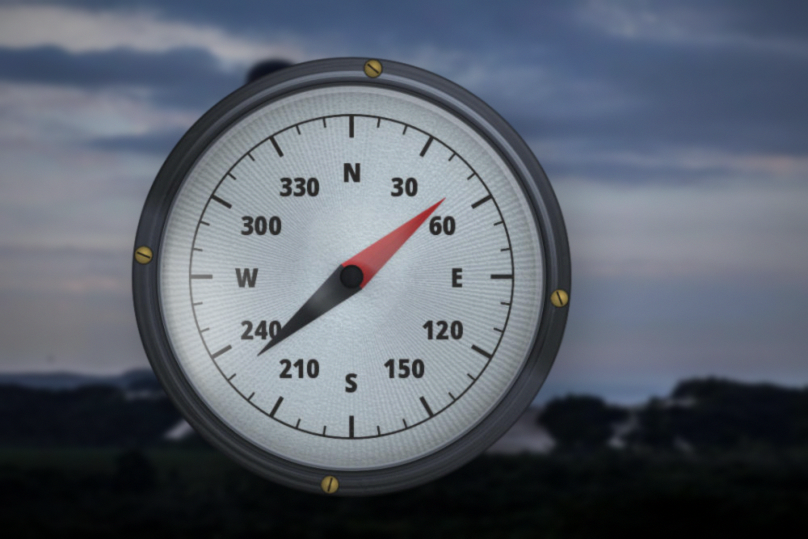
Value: 50,°
